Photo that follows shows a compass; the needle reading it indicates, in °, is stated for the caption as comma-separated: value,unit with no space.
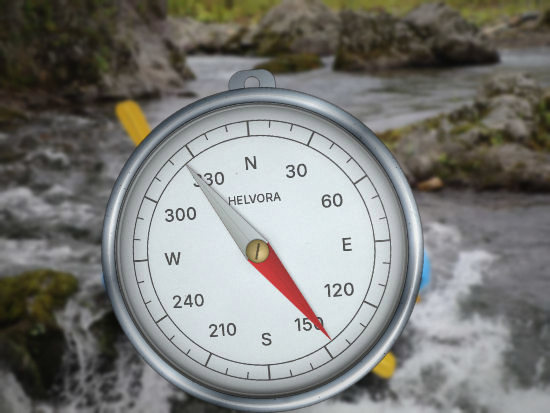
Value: 145,°
